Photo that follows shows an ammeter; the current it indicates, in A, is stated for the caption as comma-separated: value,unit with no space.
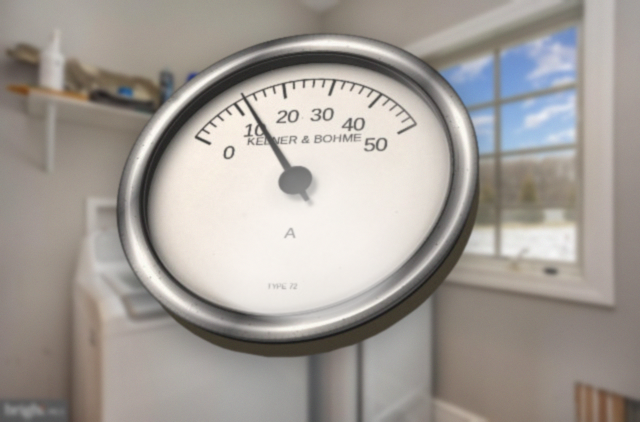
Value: 12,A
